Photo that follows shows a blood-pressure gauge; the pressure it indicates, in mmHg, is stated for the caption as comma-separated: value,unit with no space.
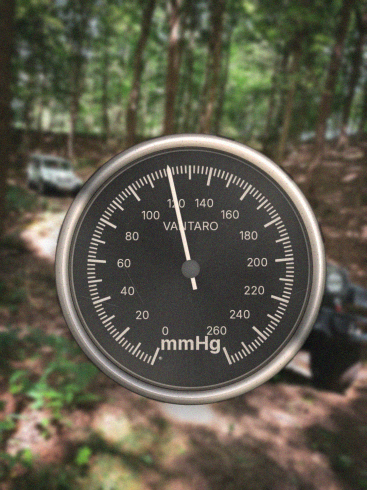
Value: 120,mmHg
